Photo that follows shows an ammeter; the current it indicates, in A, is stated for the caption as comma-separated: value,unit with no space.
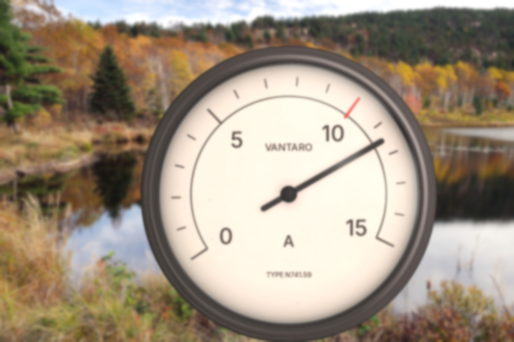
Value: 11.5,A
